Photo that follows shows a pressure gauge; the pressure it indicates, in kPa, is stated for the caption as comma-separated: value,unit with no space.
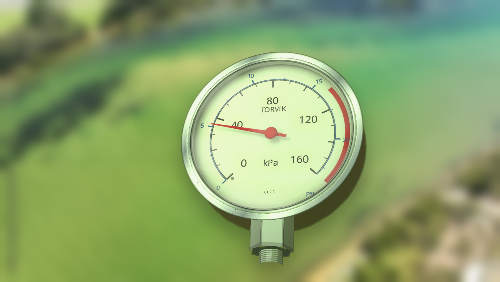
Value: 35,kPa
